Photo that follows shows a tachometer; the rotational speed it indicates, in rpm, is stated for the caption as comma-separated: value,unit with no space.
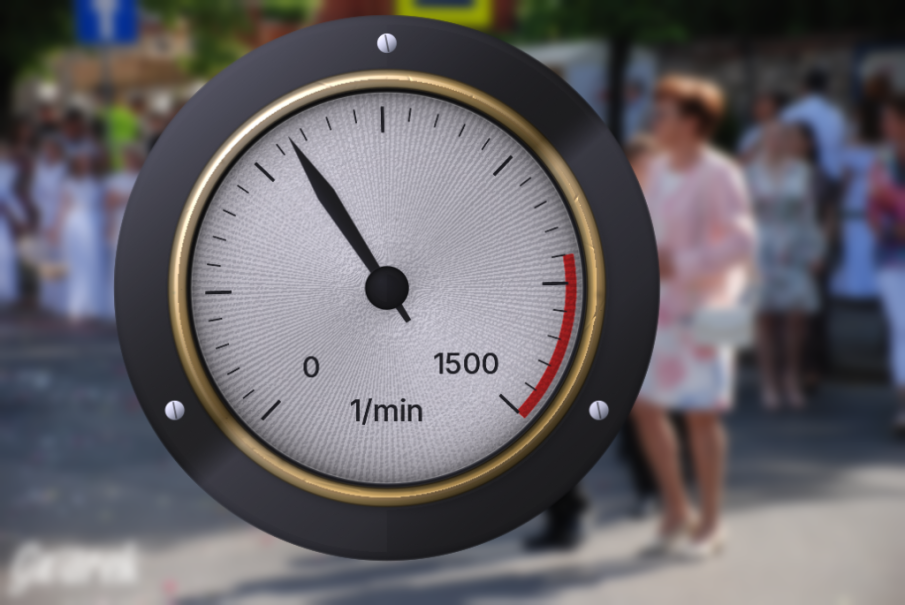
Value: 575,rpm
